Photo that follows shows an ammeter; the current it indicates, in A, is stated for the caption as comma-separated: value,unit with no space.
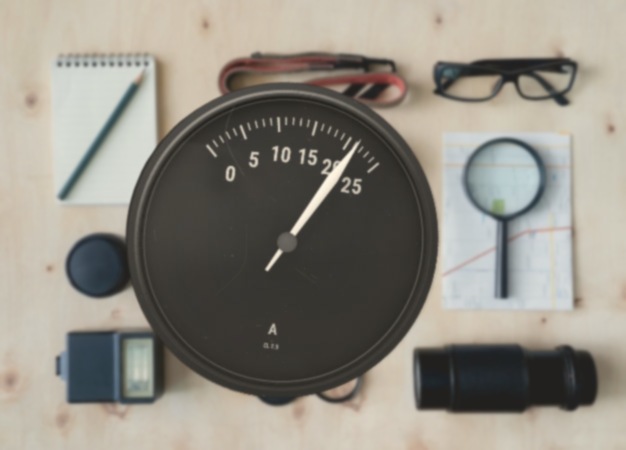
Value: 21,A
